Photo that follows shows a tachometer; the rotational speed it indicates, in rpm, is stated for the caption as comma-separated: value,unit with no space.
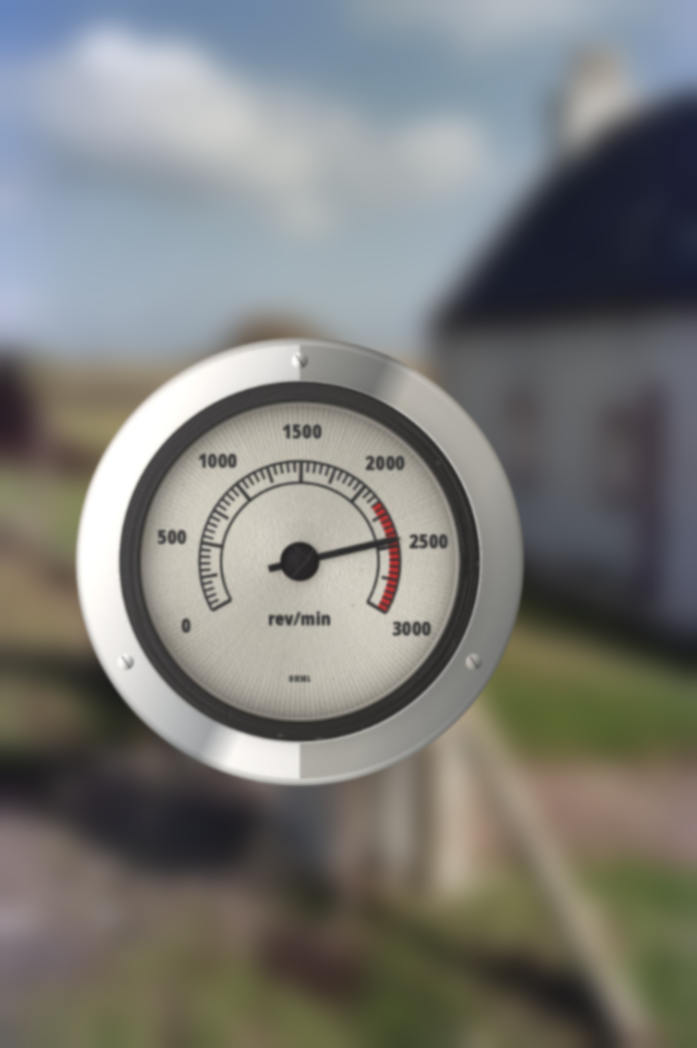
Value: 2450,rpm
